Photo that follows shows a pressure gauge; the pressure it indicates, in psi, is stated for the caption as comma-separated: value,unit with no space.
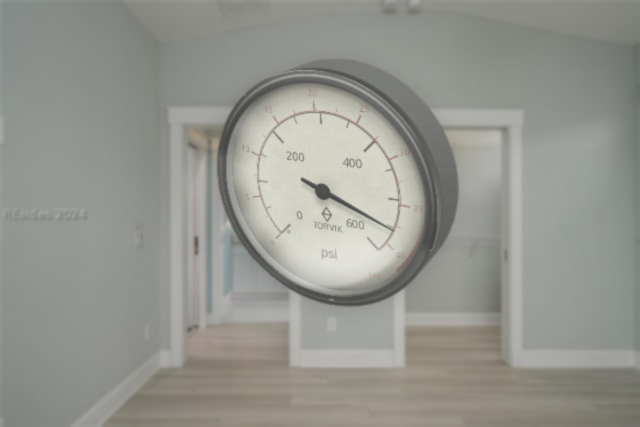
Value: 550,psi
